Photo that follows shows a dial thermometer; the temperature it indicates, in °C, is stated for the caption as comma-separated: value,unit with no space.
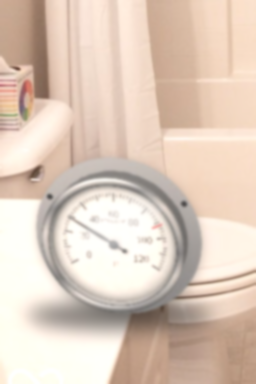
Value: 30,°C
